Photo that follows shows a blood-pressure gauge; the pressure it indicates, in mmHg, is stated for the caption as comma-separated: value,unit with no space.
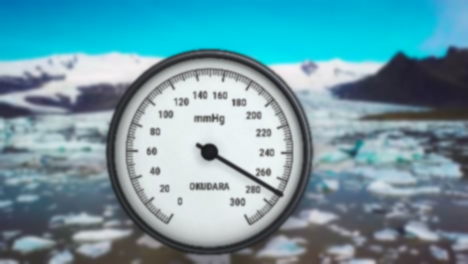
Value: 270,mmHg
